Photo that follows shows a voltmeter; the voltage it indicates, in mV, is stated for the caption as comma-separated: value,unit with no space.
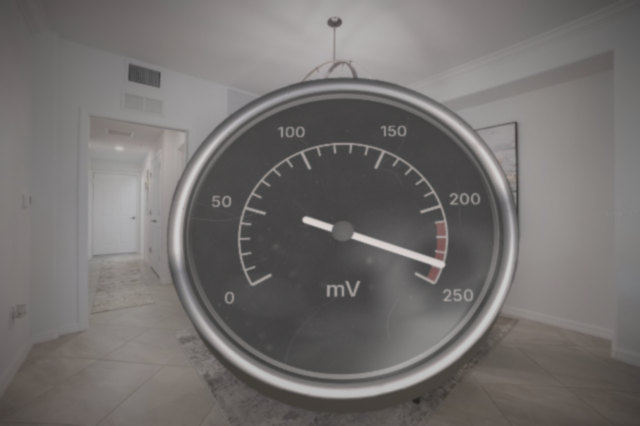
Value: 240,mV
